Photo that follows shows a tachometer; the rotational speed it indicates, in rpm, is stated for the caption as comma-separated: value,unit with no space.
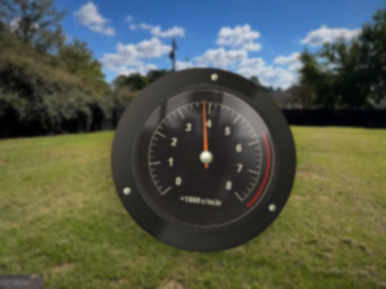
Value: 3800,rpm
